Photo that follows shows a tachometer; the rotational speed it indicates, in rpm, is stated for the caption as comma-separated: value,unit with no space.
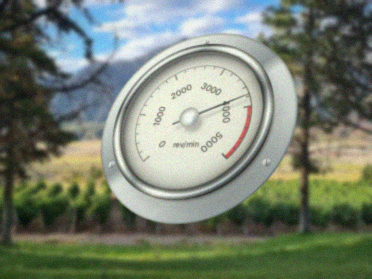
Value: 3800,rpm
